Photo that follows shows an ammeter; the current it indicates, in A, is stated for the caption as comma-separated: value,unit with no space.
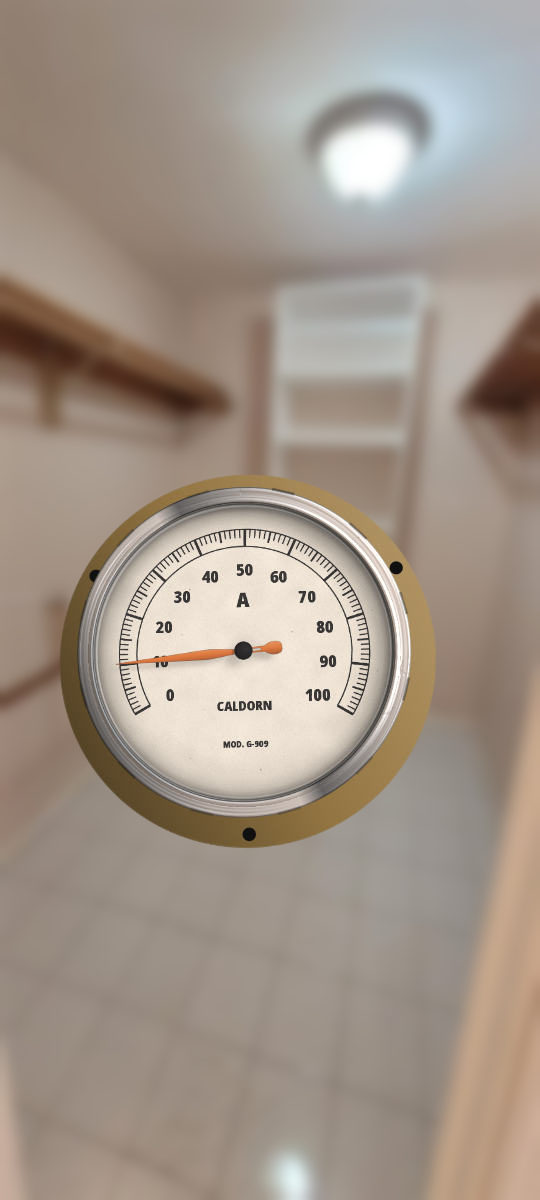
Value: 10,A
